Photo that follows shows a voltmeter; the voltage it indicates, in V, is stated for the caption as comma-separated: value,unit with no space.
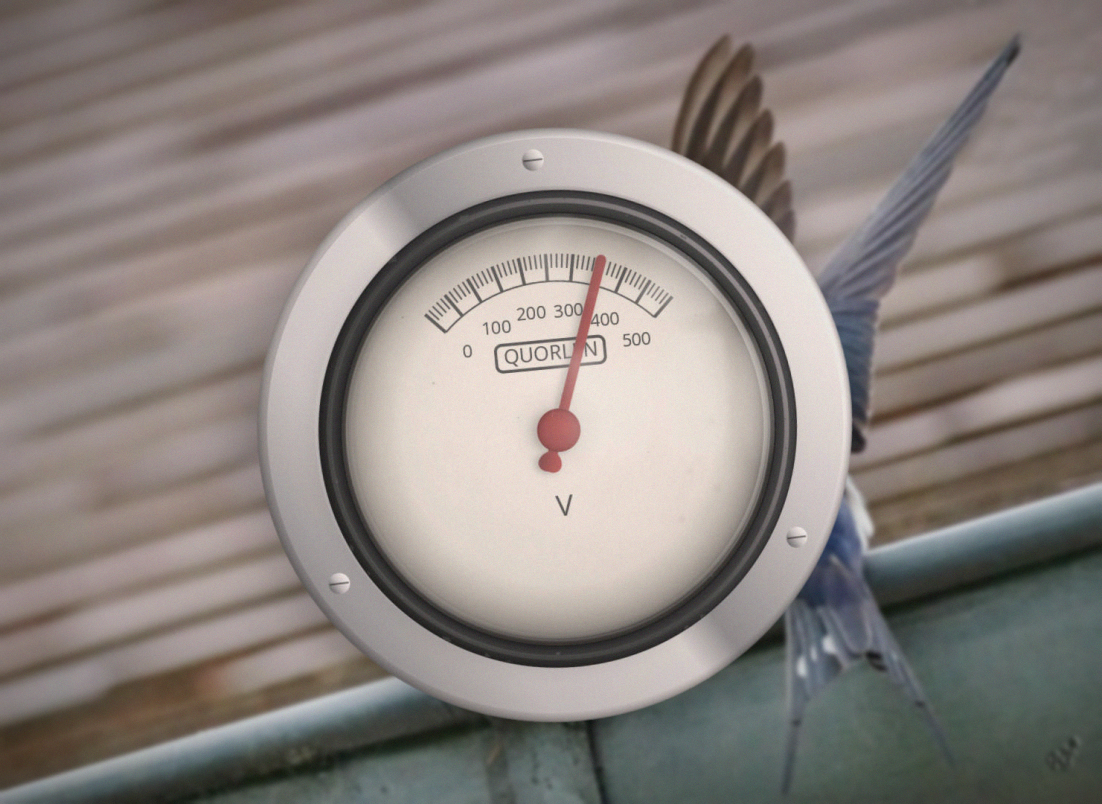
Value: 350,V
